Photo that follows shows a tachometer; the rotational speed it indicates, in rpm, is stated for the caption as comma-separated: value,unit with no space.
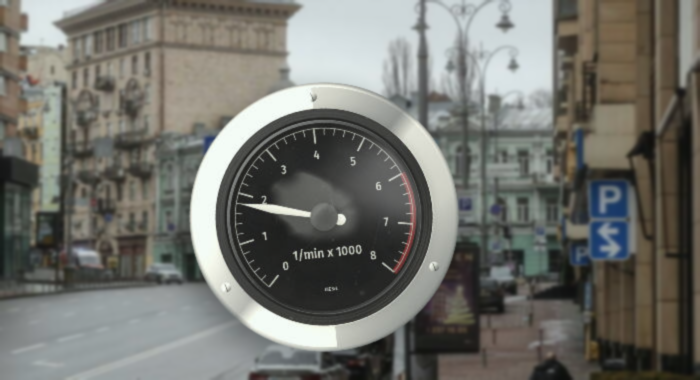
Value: 1800,rpm
